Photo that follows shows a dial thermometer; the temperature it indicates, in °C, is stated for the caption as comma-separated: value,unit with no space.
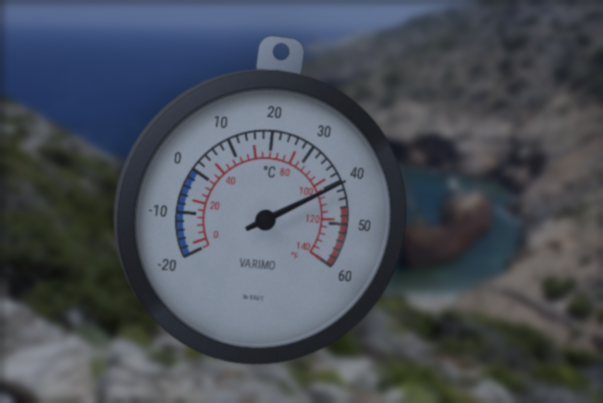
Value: 40,°C
